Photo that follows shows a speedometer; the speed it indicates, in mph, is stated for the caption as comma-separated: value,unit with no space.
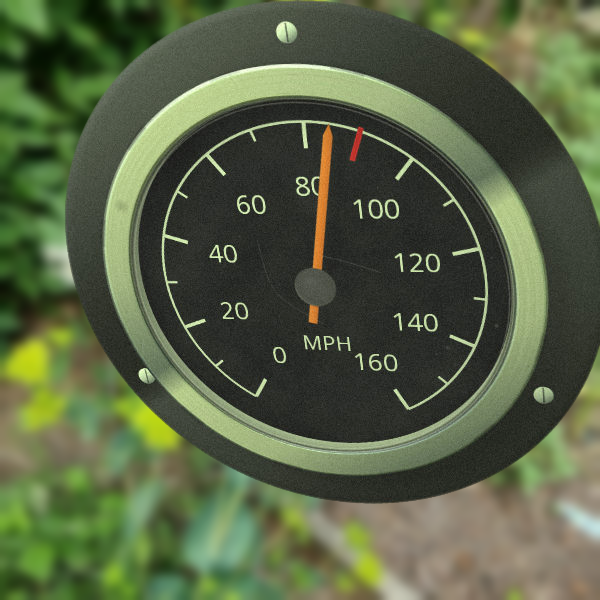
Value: 85,mph
